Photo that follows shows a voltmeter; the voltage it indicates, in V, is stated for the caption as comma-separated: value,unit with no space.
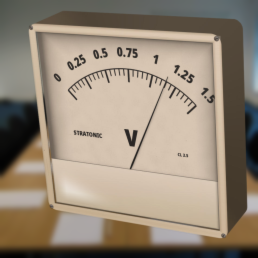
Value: 1.15,V
